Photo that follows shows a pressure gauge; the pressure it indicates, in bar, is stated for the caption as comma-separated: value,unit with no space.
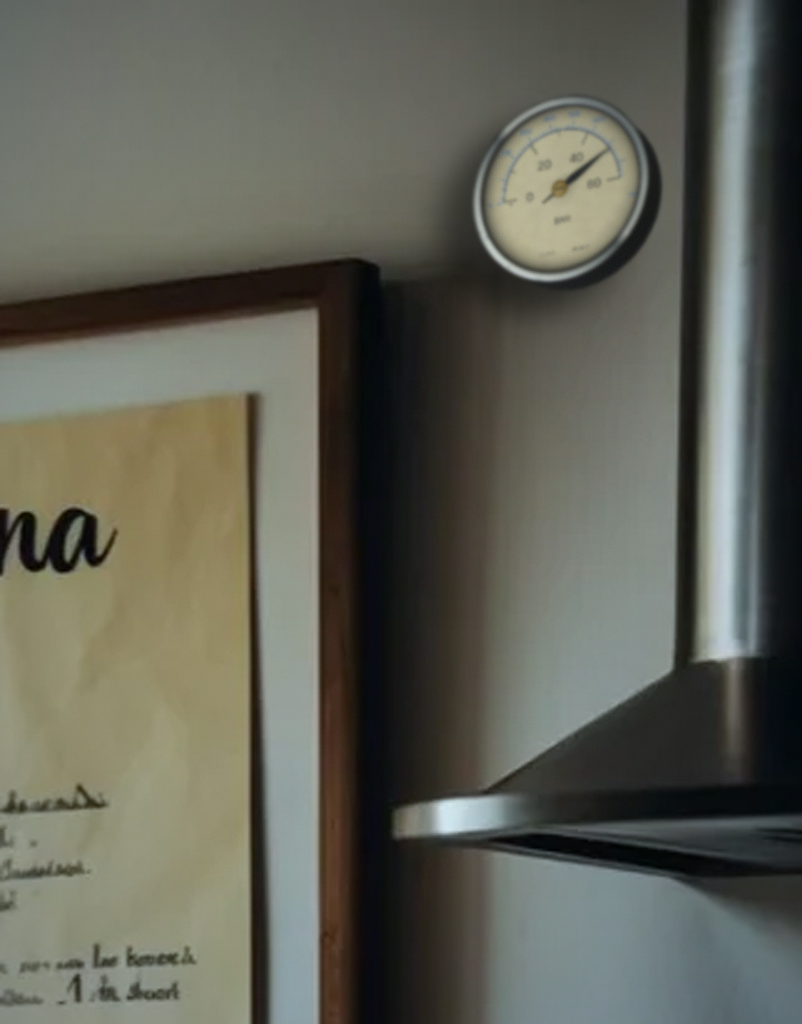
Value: 50,bar
